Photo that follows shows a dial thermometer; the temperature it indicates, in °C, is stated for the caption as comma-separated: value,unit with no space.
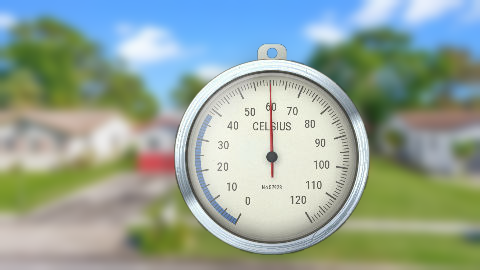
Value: 60,°C
